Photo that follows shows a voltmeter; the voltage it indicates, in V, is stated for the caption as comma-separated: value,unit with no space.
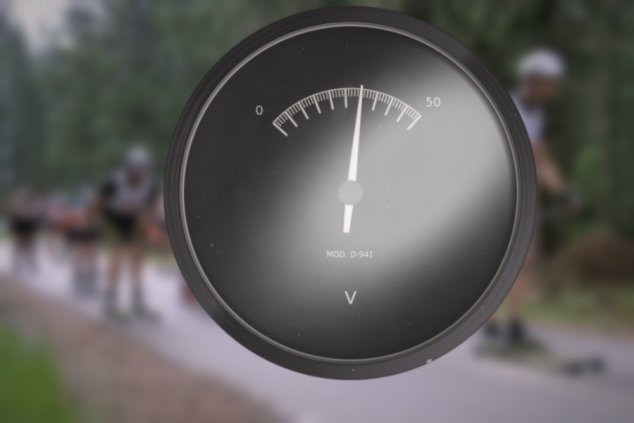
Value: 30,V
